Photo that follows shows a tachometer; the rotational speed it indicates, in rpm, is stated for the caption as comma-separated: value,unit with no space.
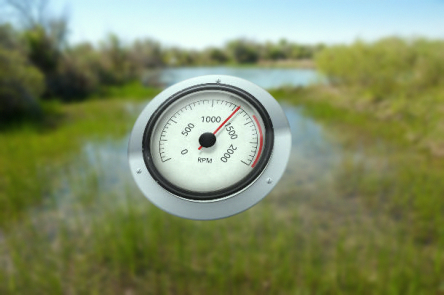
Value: 1300,rpm
